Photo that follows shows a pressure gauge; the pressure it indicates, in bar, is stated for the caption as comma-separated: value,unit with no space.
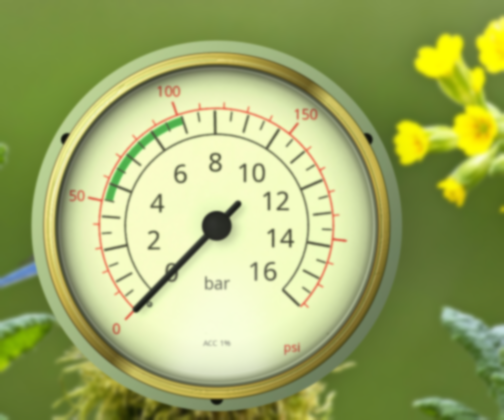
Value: 0,bar
